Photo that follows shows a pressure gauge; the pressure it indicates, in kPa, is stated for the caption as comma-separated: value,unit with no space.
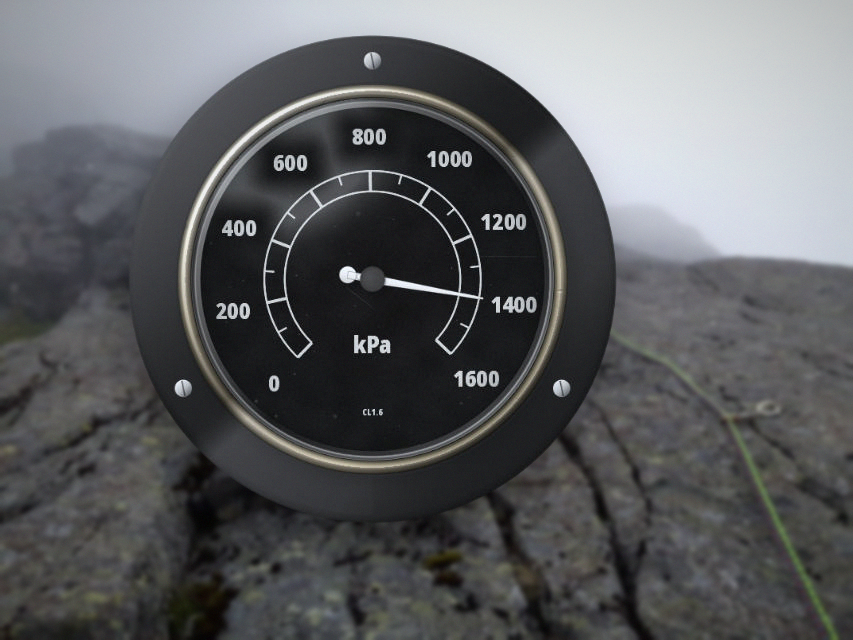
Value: 1400,kPa
